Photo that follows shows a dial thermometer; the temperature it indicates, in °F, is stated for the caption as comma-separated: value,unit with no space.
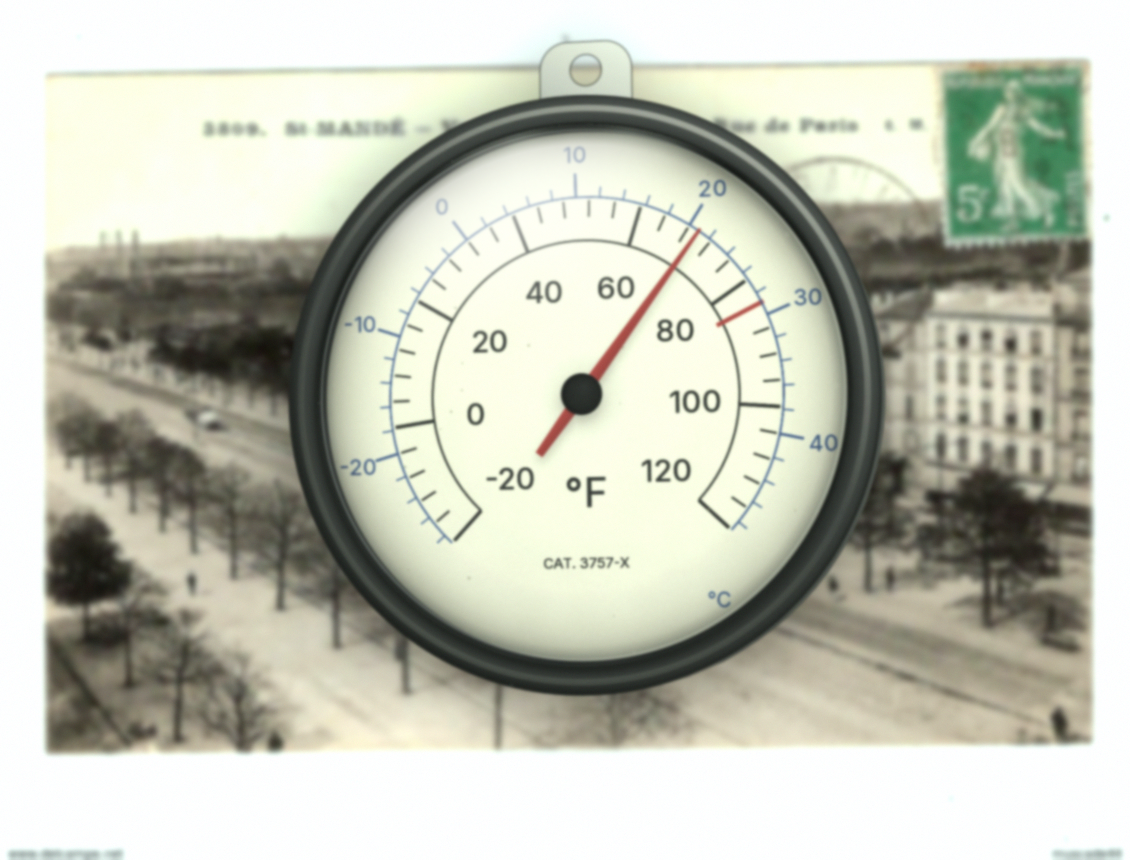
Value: 70,°F
